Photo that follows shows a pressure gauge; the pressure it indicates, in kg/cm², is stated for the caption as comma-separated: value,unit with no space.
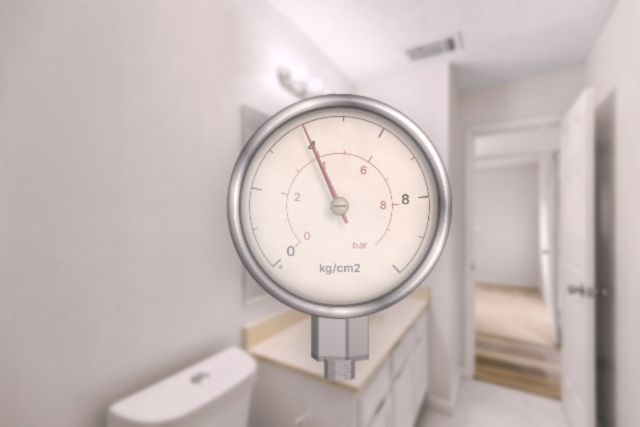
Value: 4,kg/cm²
